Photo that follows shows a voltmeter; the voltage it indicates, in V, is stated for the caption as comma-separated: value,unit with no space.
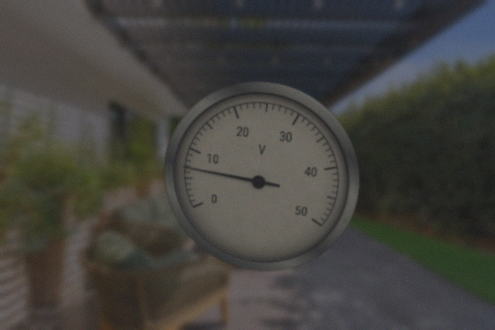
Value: 7,V
